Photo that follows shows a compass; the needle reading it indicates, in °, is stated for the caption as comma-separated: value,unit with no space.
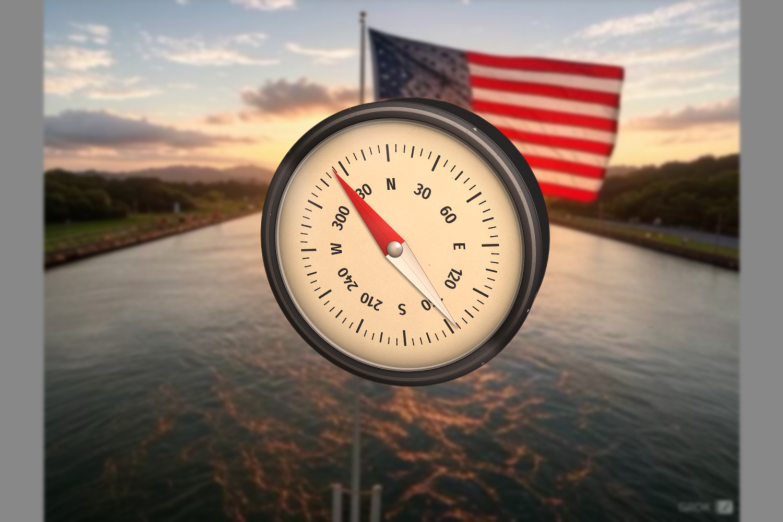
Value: 325,°
